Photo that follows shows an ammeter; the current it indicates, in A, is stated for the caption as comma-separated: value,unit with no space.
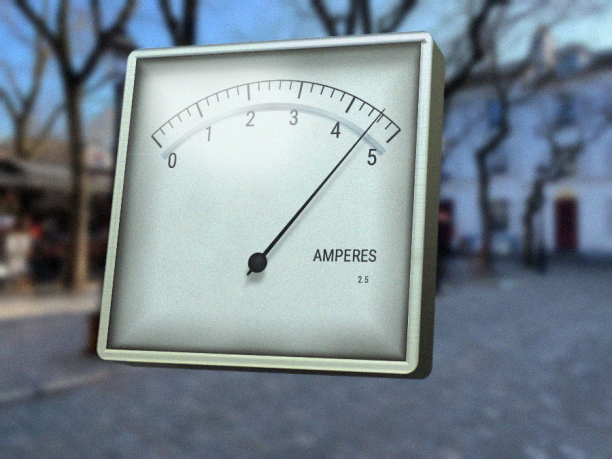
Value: 4.6,A
